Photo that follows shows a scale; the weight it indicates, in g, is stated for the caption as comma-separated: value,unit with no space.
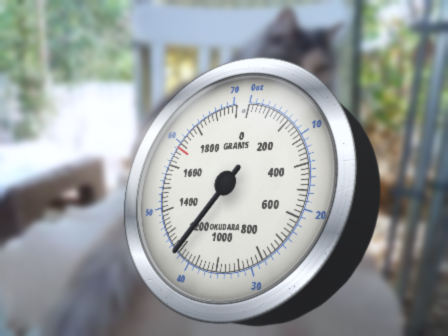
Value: 1200,g
